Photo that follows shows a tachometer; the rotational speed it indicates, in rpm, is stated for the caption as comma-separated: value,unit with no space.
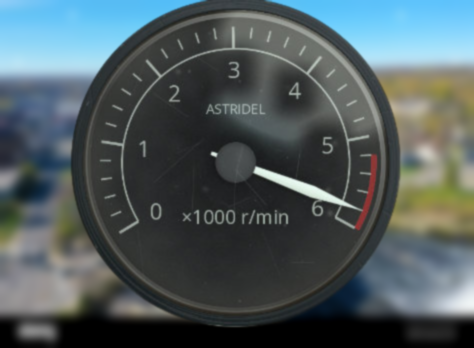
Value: 5800,rpm
